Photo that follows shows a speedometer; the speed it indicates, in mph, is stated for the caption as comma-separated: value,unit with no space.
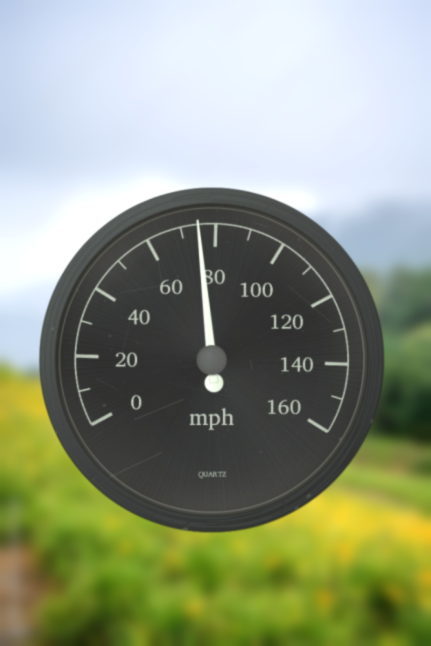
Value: 75,mph
